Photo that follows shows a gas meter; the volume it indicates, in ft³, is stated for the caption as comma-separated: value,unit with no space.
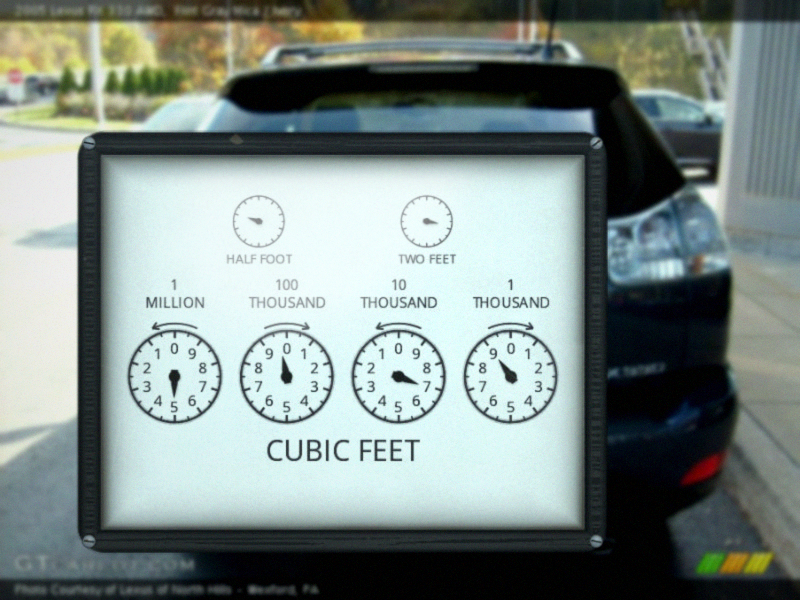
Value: 496900,ft³
